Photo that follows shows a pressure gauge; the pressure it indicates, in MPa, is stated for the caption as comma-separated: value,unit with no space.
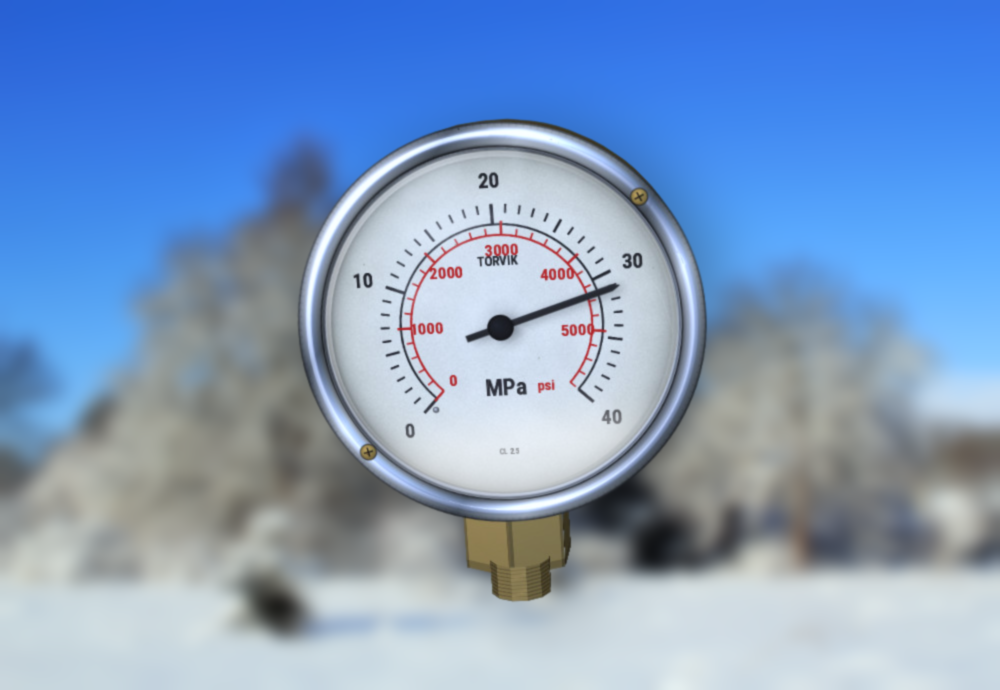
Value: 31,MPa
